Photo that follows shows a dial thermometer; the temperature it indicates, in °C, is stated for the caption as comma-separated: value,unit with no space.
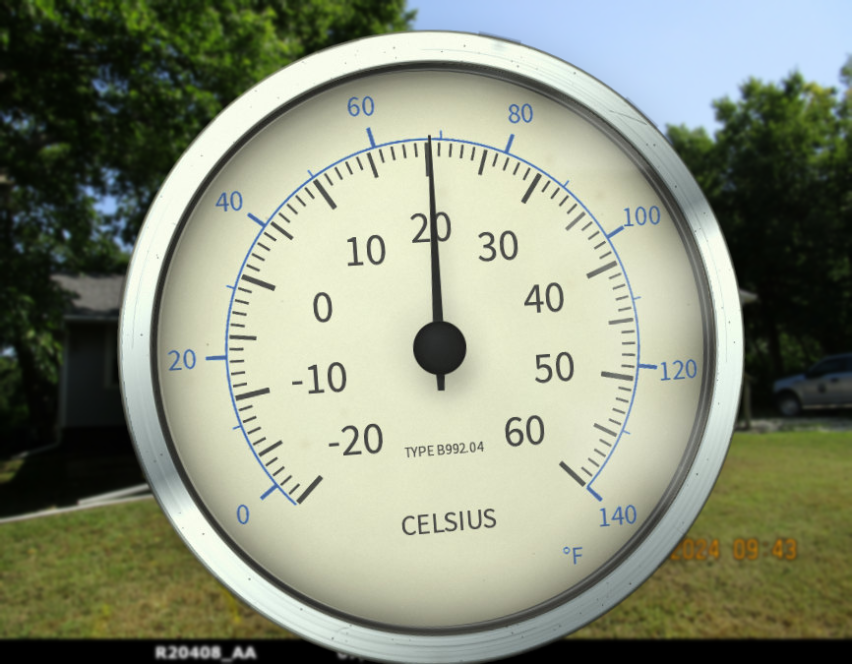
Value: 20,°C
